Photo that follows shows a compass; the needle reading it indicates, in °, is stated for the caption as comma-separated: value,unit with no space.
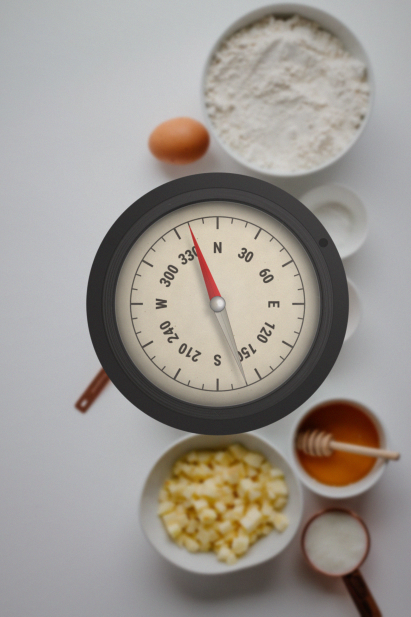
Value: 340,°
